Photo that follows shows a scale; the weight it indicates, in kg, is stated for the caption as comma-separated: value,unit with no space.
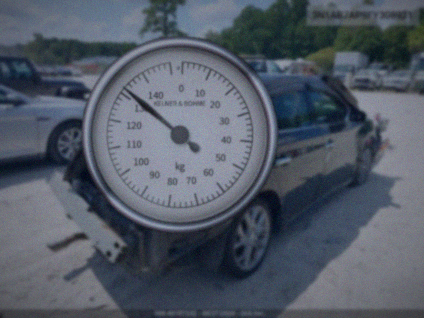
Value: 132,kg
